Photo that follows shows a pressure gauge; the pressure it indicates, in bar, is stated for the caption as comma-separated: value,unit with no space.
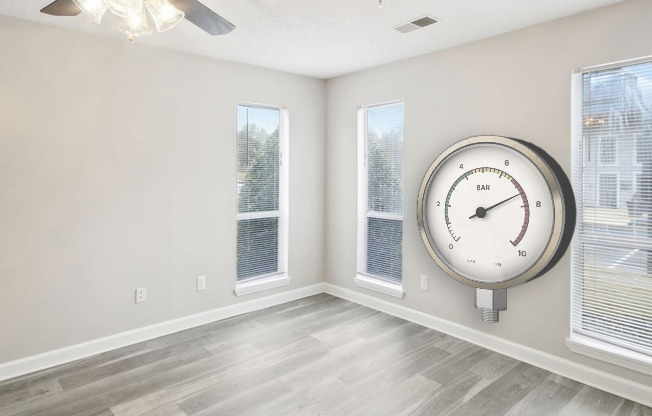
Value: 7.4,bar
